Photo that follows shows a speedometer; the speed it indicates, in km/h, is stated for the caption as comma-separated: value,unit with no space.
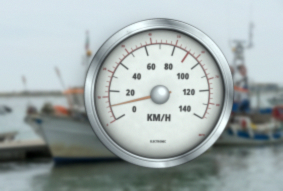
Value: 10,km/h
